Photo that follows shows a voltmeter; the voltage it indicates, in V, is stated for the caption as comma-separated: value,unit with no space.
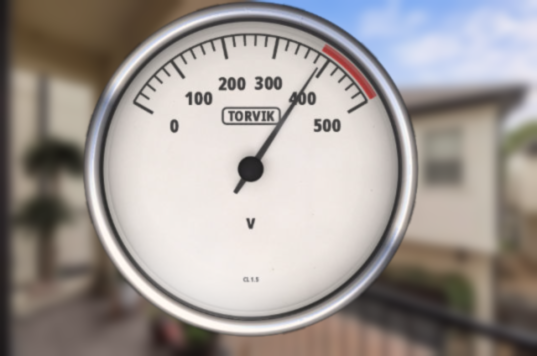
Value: 390,V
